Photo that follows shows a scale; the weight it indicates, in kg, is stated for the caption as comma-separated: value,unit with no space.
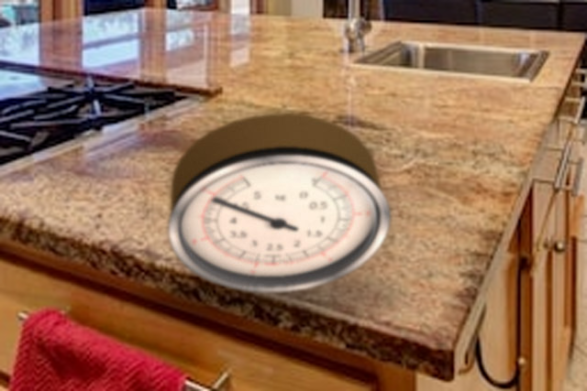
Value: 4.5,kg
